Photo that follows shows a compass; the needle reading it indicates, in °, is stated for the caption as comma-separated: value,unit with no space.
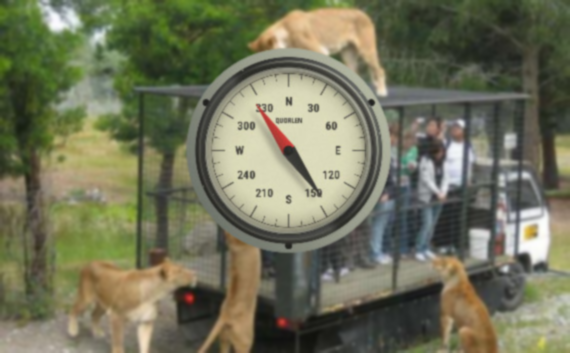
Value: 325,°
